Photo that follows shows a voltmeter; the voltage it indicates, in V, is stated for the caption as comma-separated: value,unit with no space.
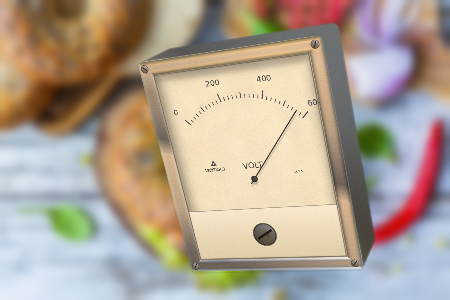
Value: 560,V
